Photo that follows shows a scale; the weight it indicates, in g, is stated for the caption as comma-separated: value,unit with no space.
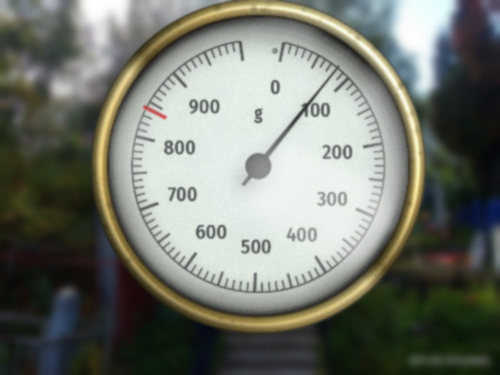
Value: 80,g
